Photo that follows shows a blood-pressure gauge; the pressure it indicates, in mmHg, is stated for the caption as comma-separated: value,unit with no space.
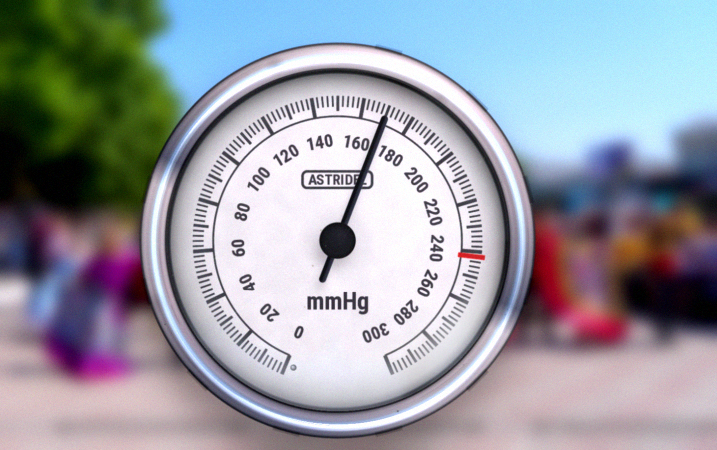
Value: 170,mmHg
